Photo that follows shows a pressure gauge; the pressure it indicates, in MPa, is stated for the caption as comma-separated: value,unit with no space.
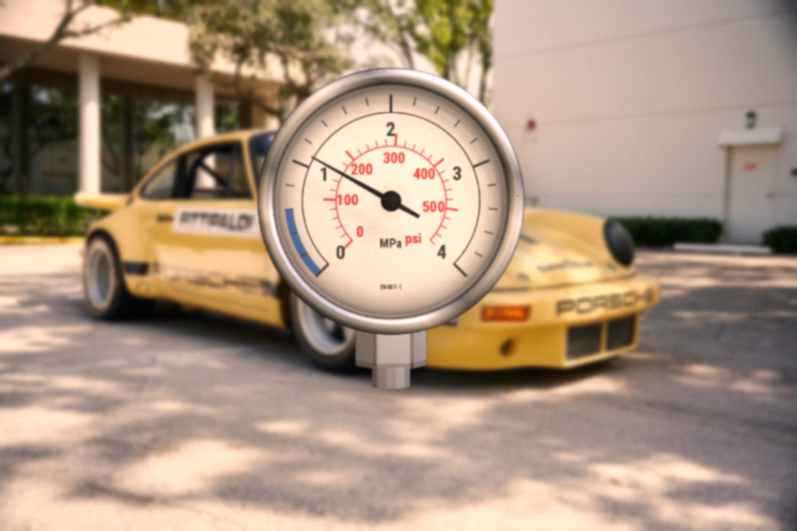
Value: 1.1,MPa
